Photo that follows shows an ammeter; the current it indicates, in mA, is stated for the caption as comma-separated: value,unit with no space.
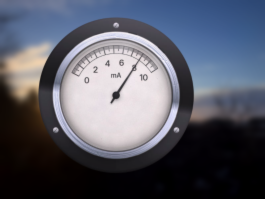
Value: 8,mA
